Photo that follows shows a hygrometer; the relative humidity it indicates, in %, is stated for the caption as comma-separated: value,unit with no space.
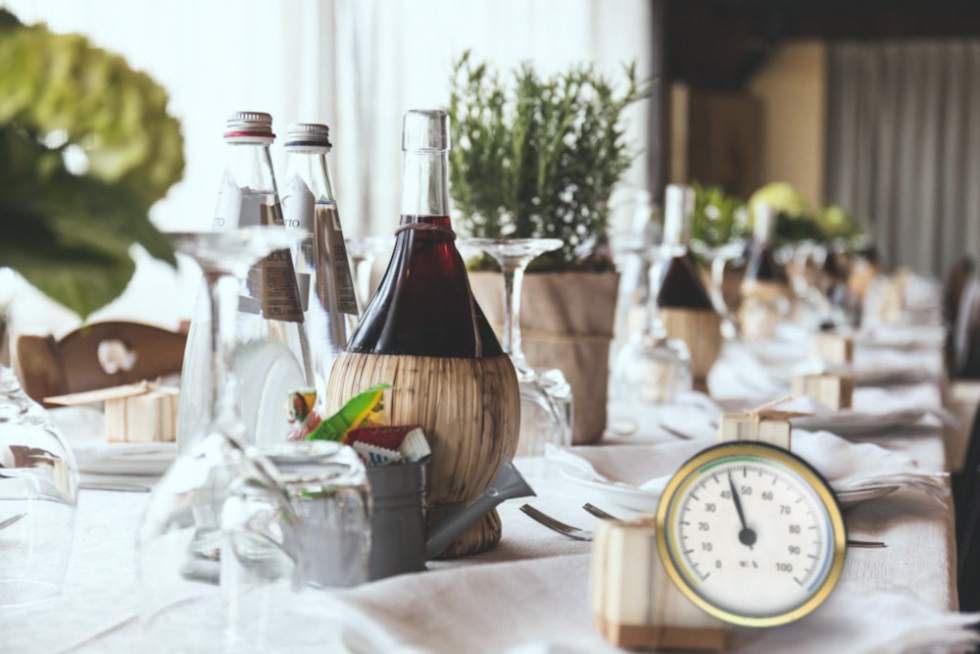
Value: 45,%
